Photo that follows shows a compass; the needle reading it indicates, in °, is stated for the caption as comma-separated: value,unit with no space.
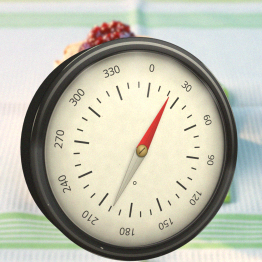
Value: 20,°
